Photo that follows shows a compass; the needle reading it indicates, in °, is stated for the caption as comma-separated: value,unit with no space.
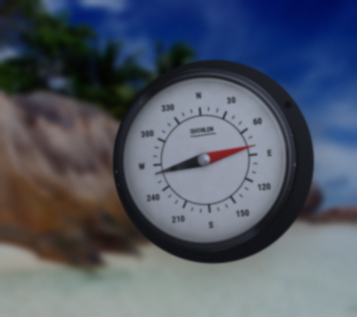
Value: 80,°
